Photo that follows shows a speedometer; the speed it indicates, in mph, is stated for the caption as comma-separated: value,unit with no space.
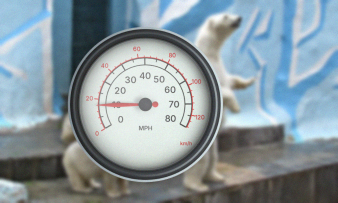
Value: 10,mph
